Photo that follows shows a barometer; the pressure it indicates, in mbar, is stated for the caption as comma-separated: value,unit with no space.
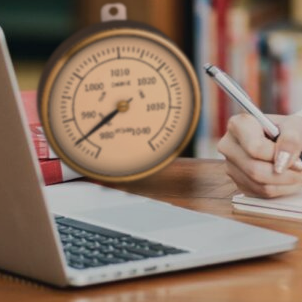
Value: 985,mbar
